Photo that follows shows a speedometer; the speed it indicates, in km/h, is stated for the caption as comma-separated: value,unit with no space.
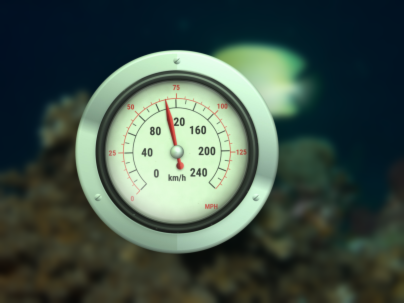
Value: 110,km/h
